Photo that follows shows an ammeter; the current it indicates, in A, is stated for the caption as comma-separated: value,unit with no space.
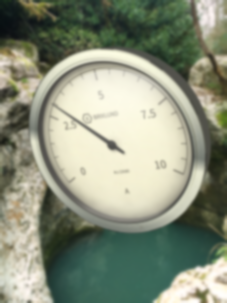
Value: 3,A
